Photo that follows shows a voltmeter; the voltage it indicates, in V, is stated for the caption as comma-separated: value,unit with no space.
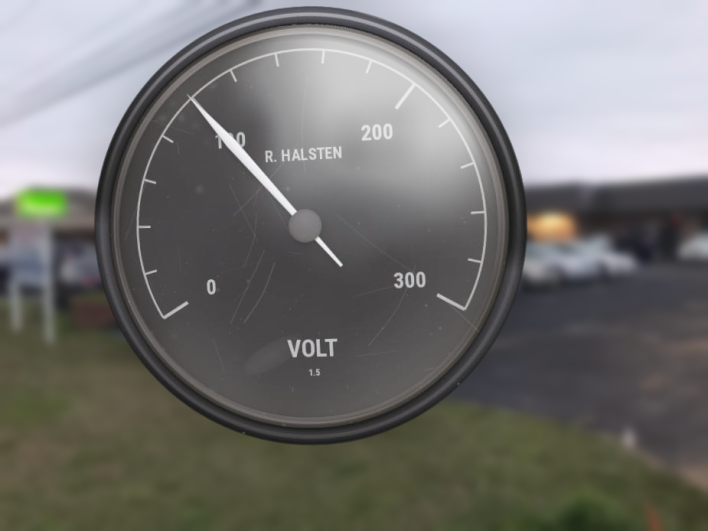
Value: 100,V
